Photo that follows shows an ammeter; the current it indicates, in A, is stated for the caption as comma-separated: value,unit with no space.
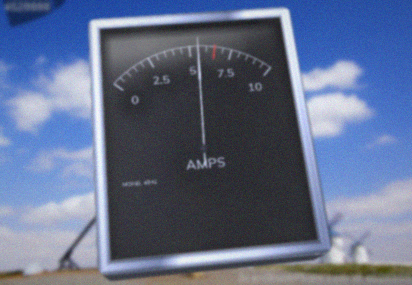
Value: 5.5,A
